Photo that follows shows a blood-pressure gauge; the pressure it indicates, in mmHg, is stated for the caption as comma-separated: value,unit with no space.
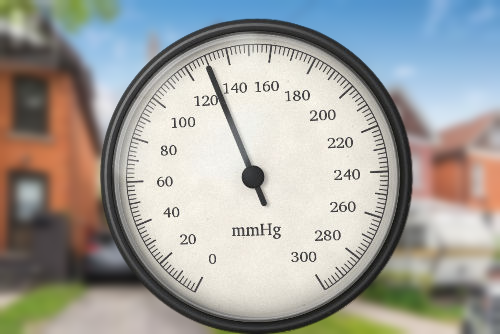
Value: 130,mmHg
